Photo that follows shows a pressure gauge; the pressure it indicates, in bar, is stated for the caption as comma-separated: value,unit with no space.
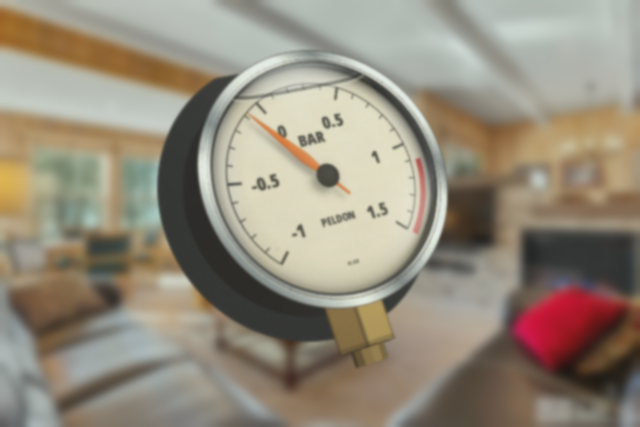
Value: -0.1,bar
